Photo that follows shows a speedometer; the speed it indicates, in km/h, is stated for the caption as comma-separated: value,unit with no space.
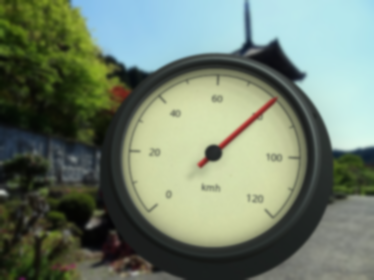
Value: 80,km/h
